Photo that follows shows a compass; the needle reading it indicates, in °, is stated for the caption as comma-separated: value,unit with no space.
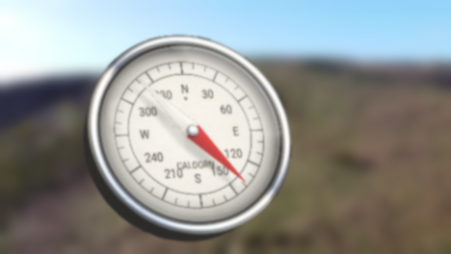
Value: 140,°
